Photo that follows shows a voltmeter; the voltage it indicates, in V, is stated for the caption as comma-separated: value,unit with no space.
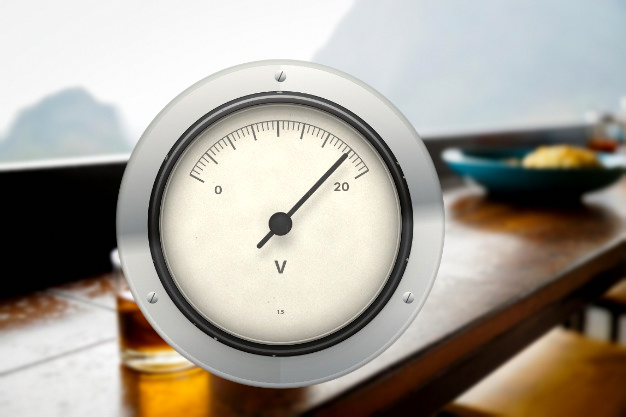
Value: 17.5,V
